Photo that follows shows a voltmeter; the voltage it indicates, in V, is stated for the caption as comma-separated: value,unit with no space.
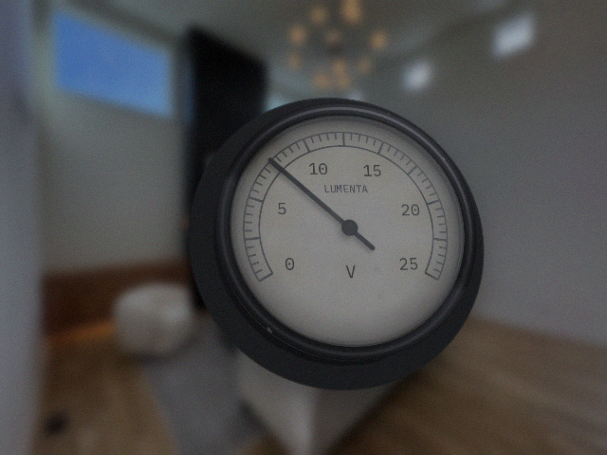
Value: 7.5,V
